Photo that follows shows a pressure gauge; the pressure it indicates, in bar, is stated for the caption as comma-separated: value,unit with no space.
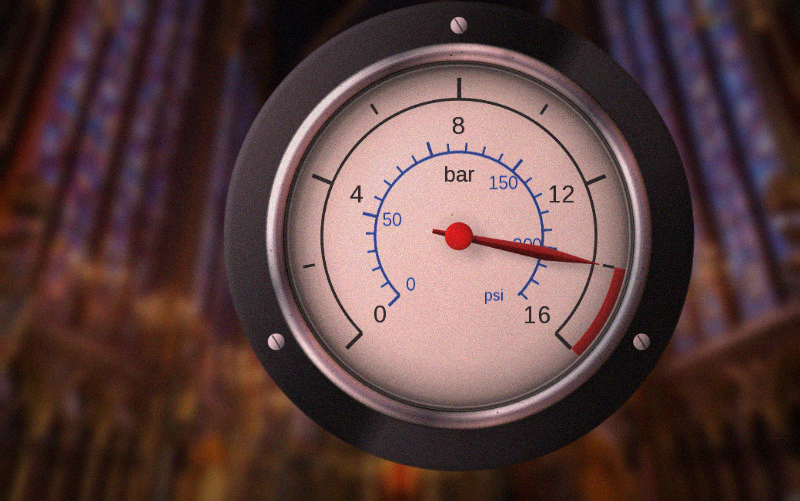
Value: 14,bar
